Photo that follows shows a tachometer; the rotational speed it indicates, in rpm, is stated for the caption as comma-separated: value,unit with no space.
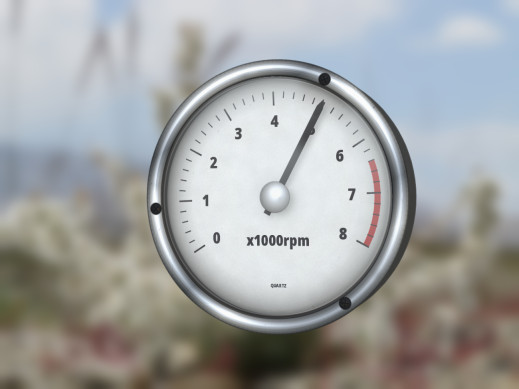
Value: 5000,rpm
